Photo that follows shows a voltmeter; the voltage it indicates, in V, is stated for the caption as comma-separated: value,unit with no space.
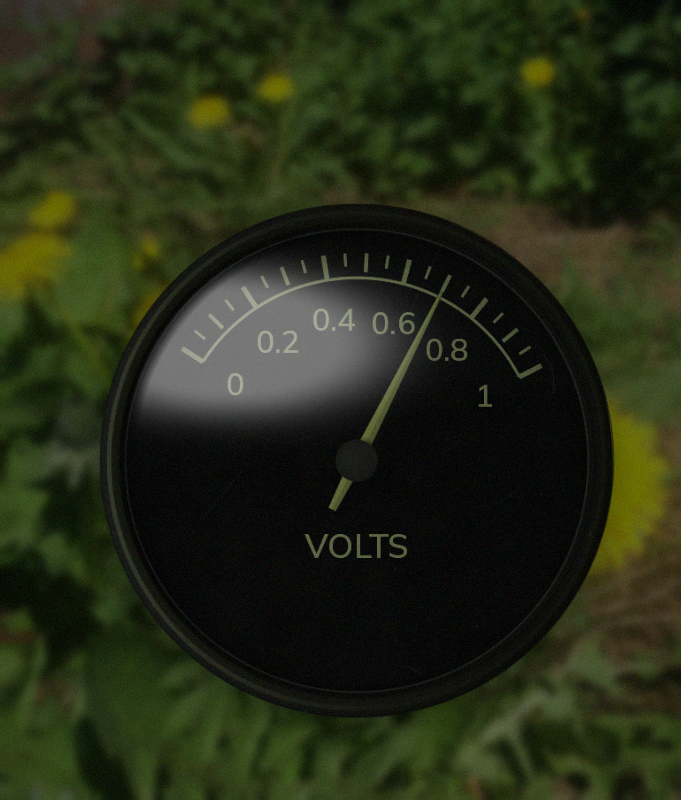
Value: 0.7,V
